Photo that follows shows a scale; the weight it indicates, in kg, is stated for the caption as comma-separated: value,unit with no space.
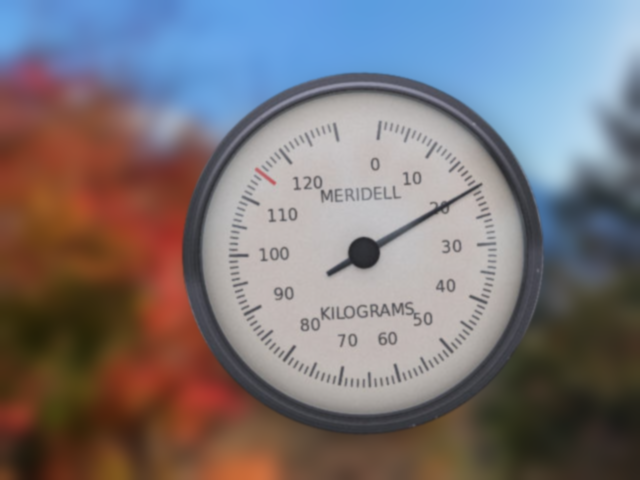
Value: 20,kg
